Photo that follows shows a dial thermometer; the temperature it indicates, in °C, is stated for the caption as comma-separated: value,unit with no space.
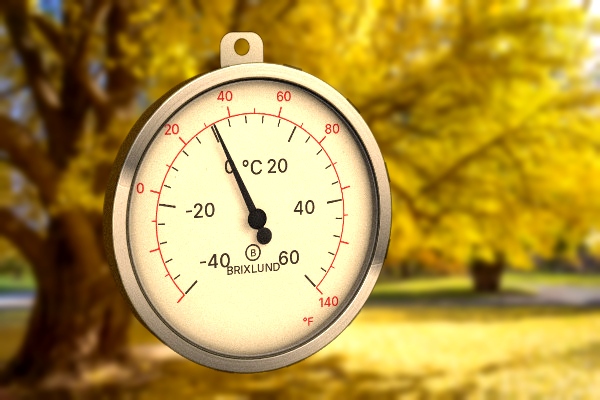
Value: 0,°C
